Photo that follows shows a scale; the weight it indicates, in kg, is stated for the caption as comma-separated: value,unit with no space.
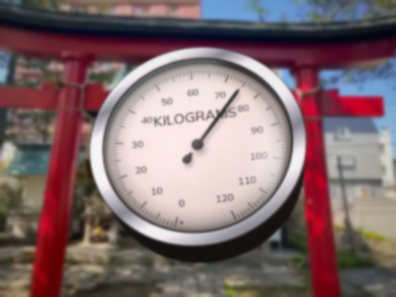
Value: 75,kg
